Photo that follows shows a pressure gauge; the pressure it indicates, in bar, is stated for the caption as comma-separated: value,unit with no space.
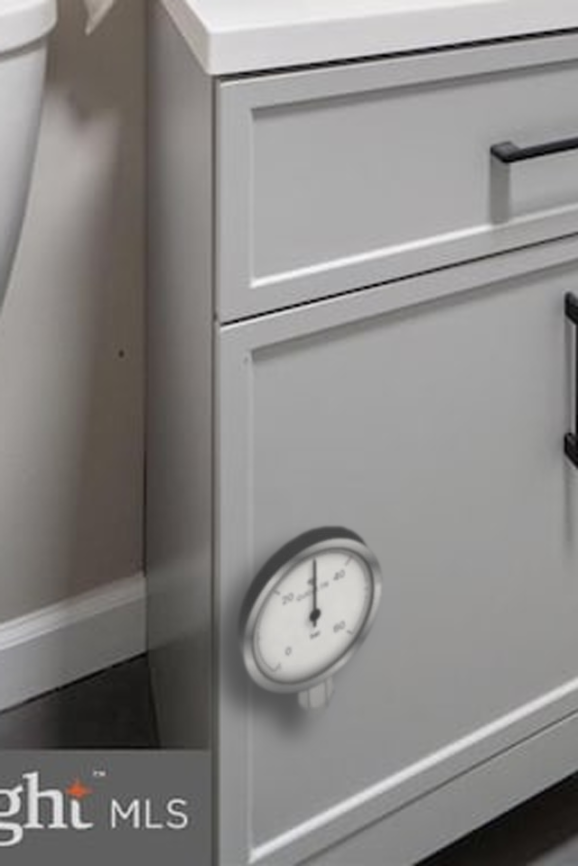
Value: 30,bar
